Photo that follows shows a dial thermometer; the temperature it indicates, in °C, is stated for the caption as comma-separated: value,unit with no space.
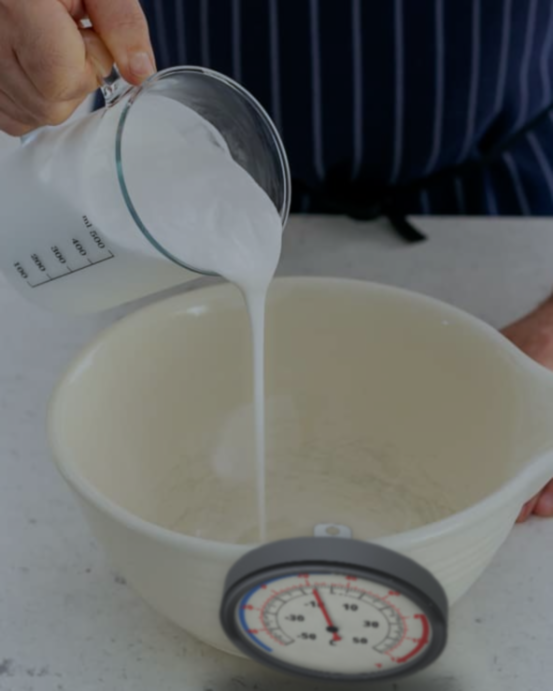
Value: -5,°C
